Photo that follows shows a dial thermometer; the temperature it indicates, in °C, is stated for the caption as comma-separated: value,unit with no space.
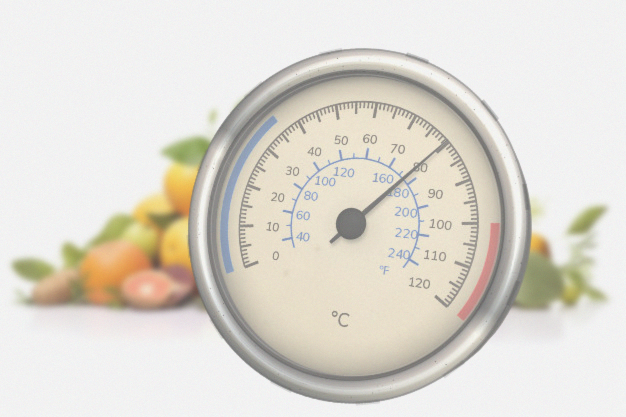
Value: 80,°C
